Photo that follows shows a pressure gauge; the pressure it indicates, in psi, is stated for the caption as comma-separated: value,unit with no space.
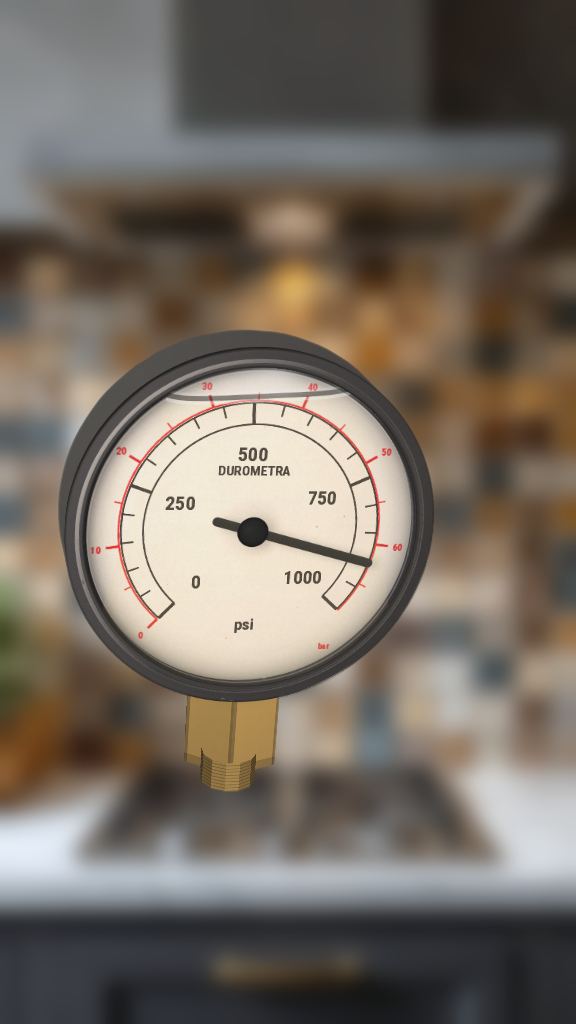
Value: 900,psi
